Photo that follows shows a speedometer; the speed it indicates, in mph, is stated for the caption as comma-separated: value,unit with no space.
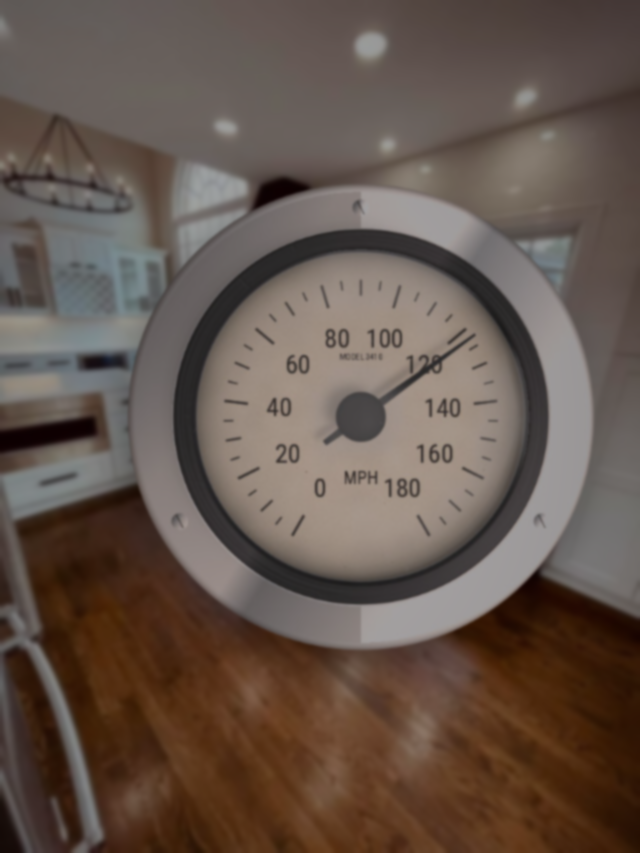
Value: 122.5,mph
